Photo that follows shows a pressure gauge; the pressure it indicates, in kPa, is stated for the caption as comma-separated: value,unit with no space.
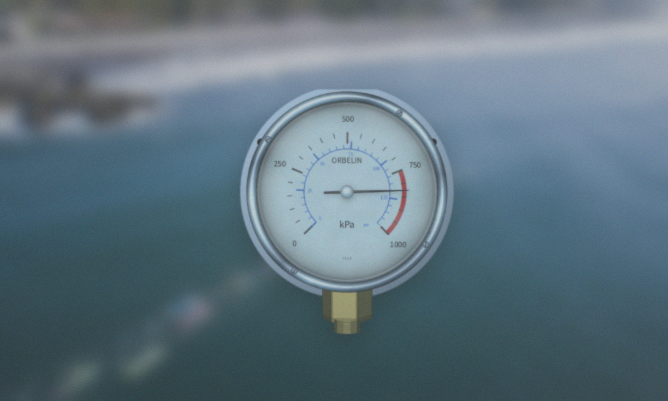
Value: 825,kPa
